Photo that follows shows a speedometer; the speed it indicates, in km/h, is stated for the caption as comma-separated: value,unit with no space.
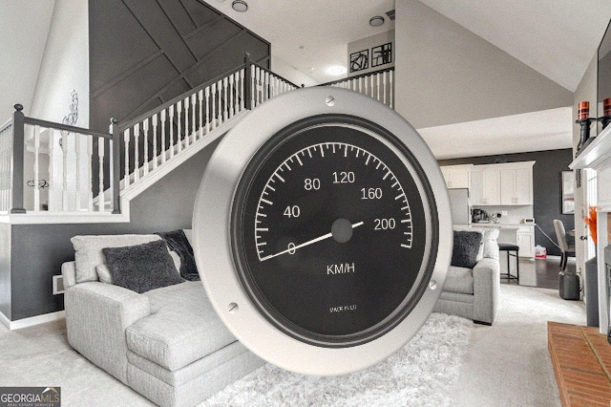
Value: 0,km/h
